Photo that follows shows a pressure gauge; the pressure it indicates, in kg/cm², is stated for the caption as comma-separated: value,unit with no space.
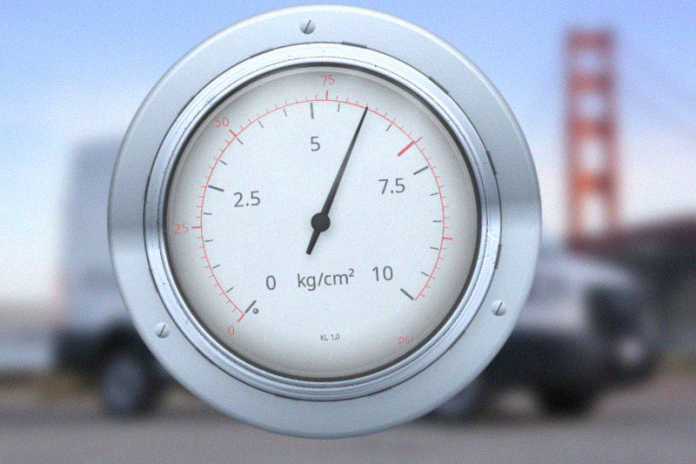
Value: 6,kg/cm²
